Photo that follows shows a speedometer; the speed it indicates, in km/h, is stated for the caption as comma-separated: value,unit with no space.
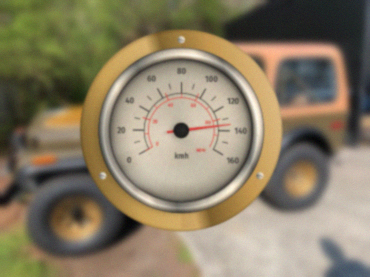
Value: 135,km/h
